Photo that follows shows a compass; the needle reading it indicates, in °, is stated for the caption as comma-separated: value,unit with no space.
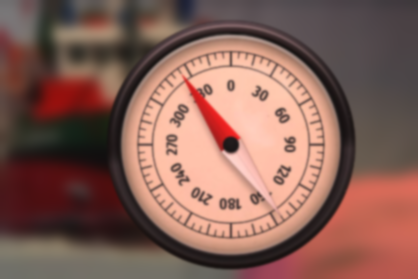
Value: 325,°
